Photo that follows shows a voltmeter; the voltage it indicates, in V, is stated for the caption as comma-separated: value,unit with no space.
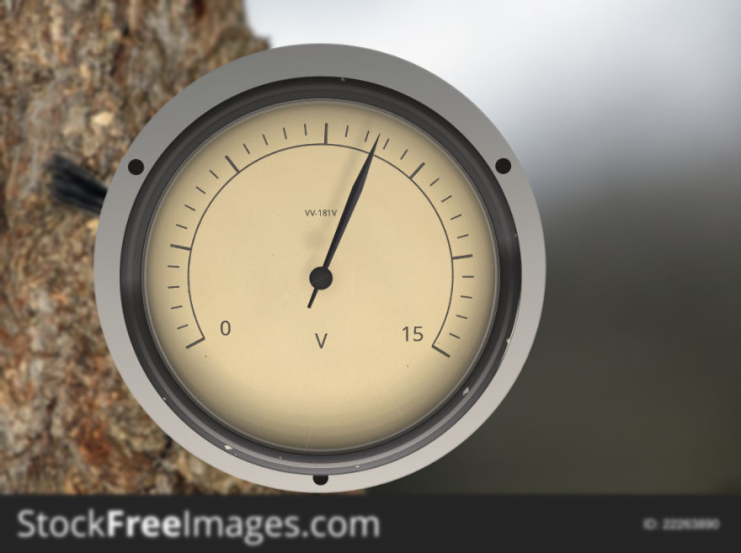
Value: 8.75,V
